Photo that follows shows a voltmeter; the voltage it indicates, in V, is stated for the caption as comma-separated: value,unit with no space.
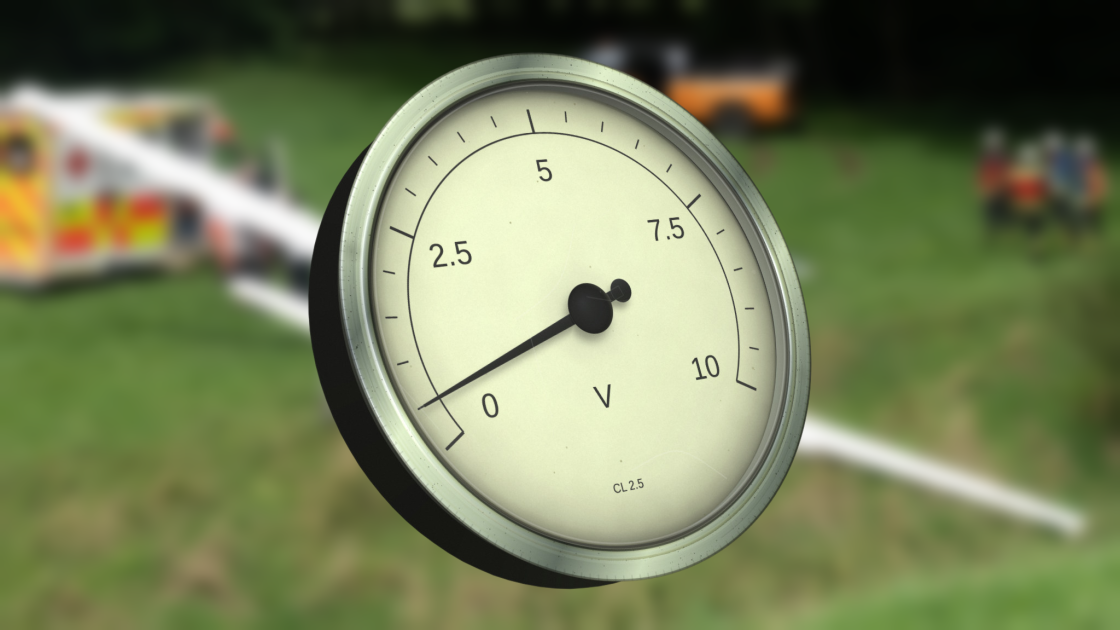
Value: 0.5,V
